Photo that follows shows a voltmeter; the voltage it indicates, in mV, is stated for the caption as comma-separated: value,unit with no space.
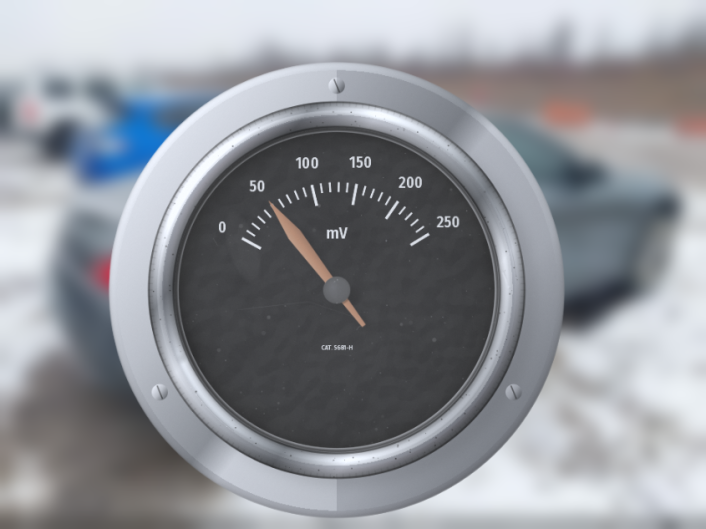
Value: 50,mV
